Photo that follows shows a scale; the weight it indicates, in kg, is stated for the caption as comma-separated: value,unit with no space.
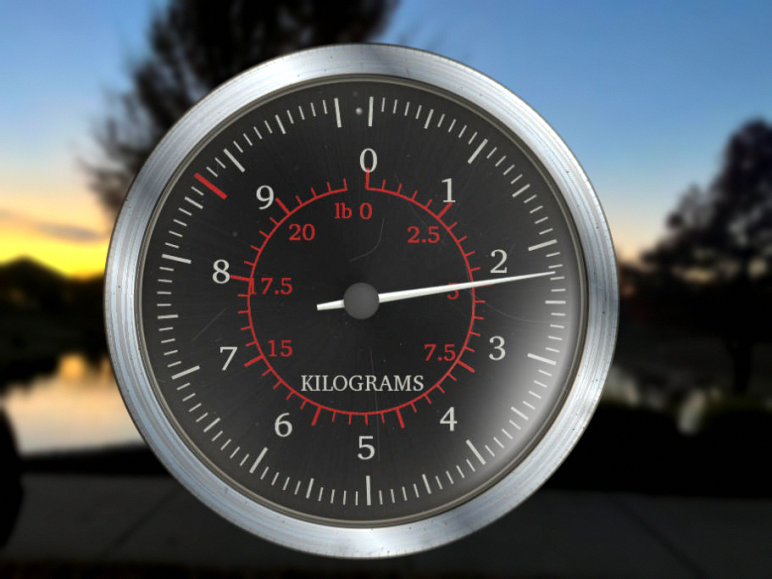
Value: 2.25,kg
